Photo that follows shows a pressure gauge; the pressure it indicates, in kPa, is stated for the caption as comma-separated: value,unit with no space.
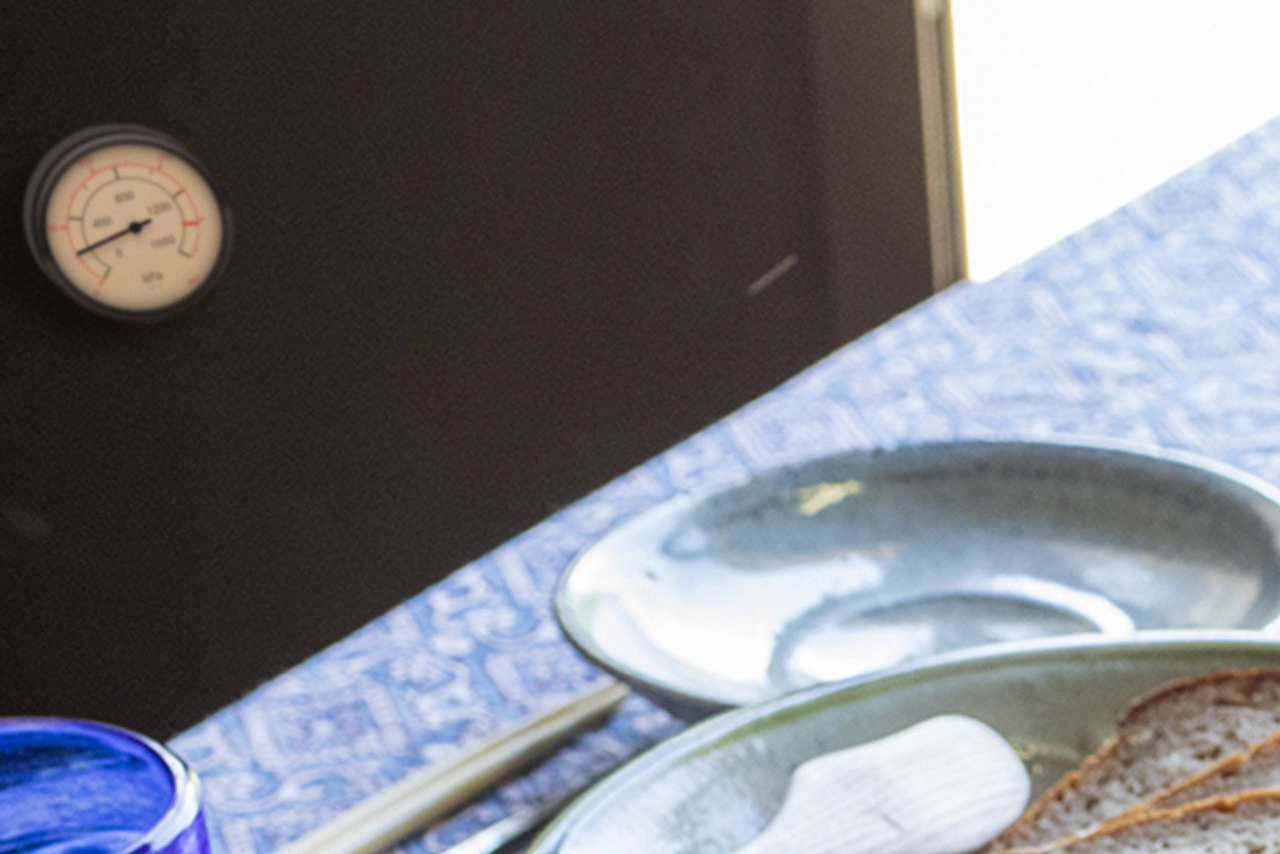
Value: 200,kPa
